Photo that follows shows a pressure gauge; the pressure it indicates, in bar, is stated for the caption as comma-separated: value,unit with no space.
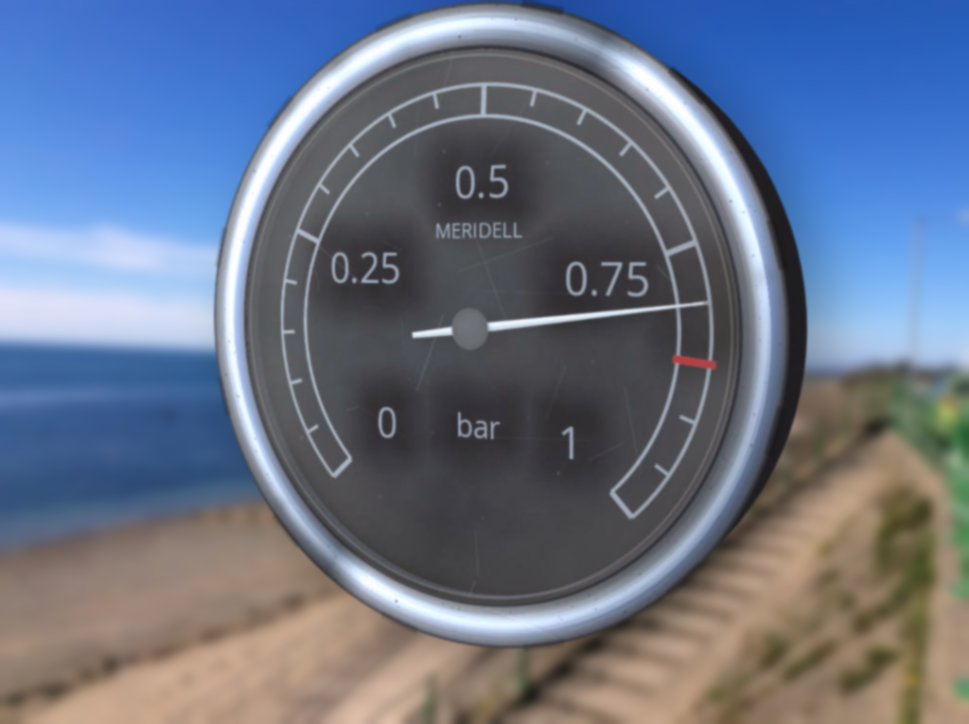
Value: 0.8,bar
